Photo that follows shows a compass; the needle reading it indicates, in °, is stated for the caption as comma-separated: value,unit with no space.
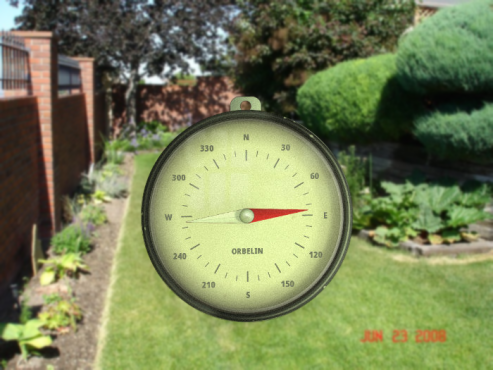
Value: 85,°
